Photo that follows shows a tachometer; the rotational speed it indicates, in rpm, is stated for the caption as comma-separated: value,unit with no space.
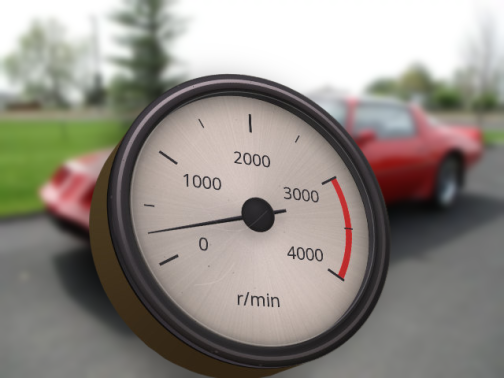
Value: 250,rpm
